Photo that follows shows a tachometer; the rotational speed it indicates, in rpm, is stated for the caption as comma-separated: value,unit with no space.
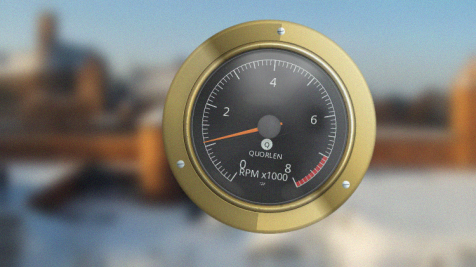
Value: 1100,rpm
